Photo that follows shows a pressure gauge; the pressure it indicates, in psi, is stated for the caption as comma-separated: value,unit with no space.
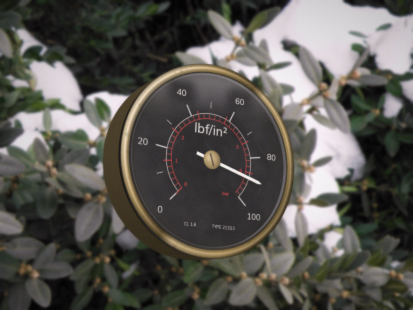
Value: 90,psi
